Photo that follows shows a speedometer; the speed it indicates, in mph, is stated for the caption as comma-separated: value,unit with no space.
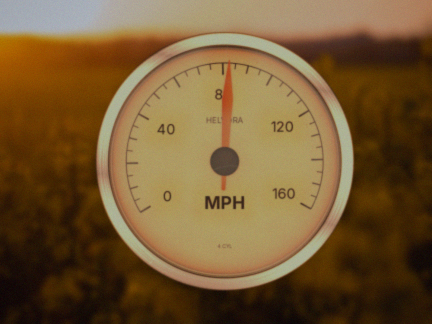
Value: 82.5,mph
